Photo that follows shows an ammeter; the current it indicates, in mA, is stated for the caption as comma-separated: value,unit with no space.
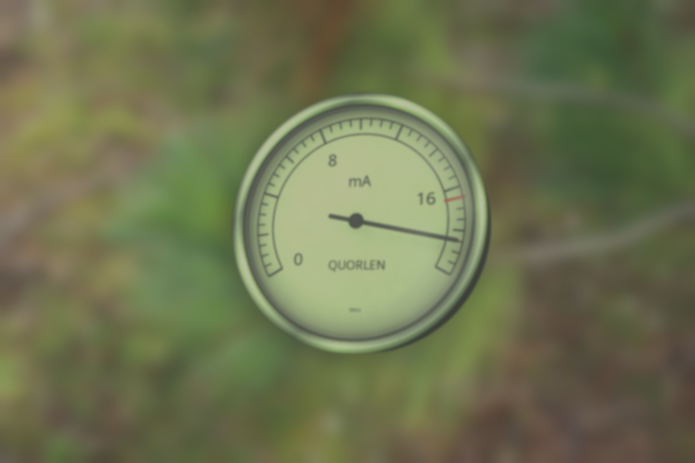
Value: 18.5,mA
